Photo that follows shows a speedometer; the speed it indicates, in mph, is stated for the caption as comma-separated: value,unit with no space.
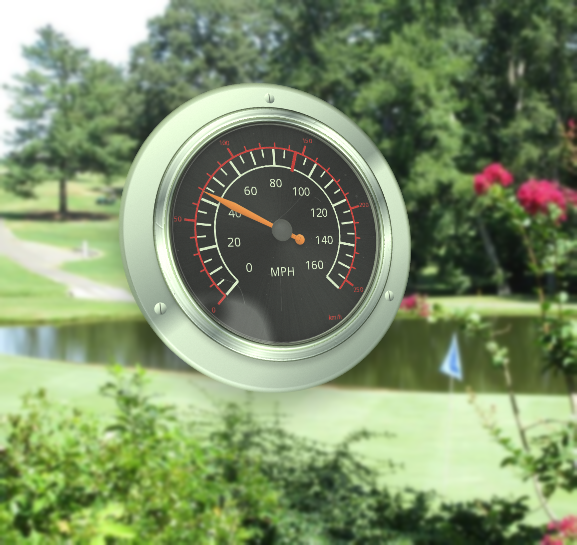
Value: 42.5,mph
